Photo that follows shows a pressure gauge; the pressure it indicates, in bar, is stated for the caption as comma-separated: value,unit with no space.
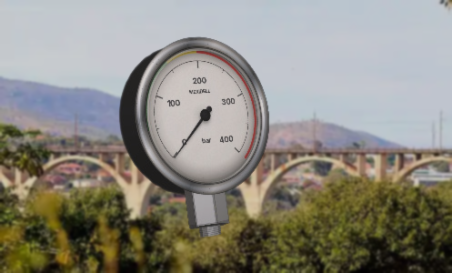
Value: 0,bar
